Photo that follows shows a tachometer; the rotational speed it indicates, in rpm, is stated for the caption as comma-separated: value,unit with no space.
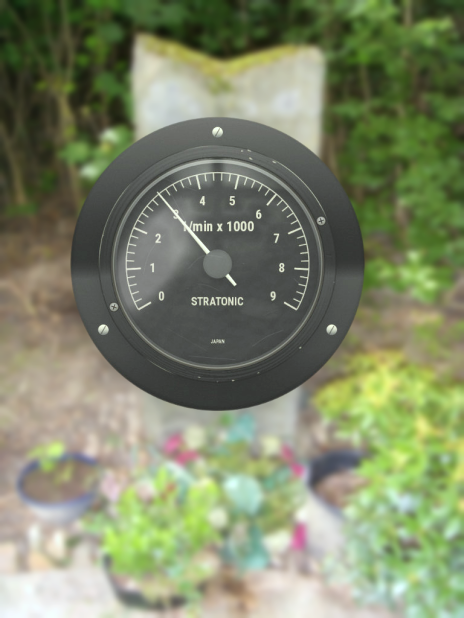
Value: 3000,rpm
